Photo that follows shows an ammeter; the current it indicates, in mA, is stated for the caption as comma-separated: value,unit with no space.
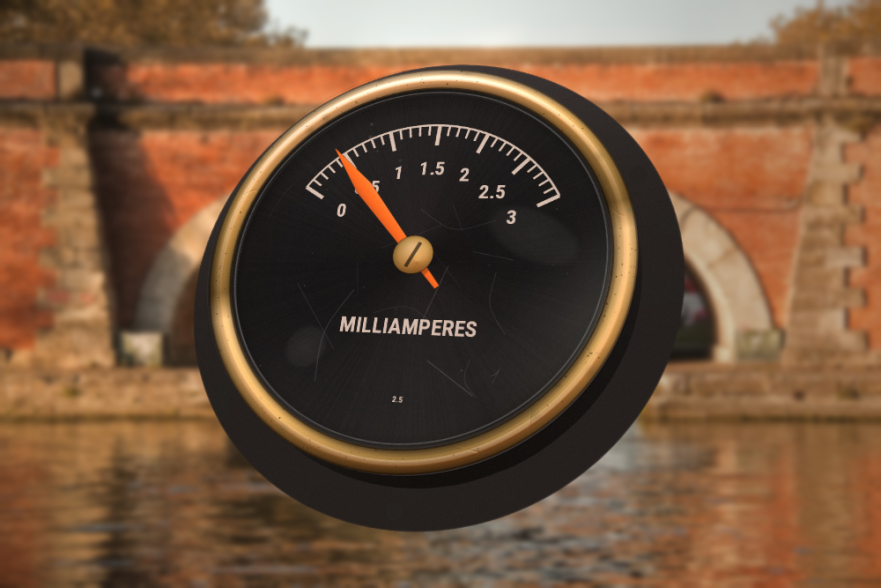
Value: 0.45,mA
